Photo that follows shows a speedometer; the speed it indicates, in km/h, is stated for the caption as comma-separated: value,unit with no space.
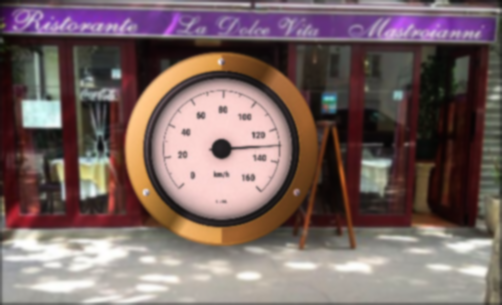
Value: 130,km/h
